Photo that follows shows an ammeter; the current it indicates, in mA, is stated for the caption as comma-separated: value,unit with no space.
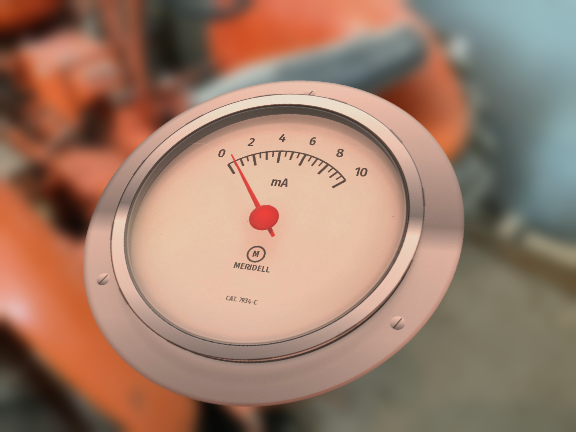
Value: 0.5,mA
